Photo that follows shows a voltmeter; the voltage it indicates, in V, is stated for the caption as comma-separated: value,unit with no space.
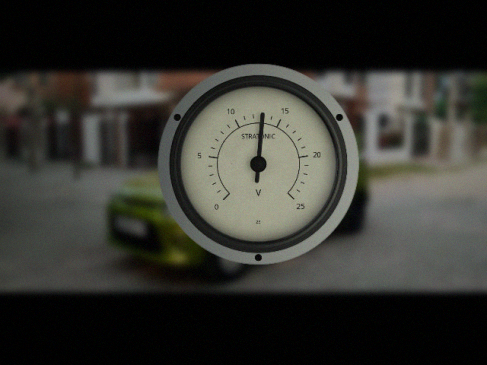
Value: 13,V
